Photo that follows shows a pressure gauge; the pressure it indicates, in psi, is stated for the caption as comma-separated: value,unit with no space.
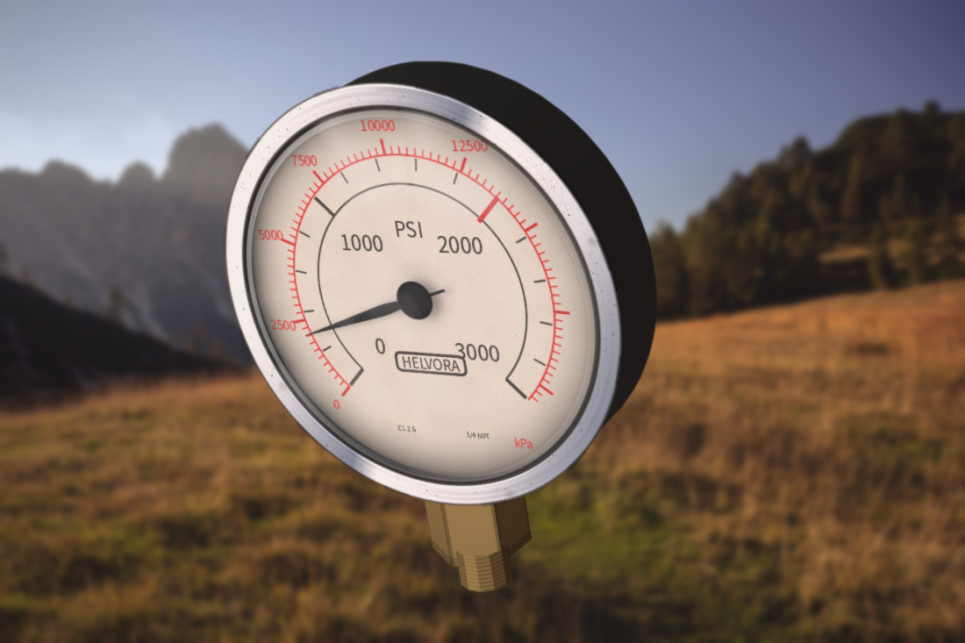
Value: 300,psi
